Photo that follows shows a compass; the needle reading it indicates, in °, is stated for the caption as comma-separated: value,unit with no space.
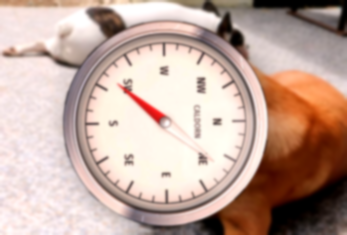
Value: 220,°
